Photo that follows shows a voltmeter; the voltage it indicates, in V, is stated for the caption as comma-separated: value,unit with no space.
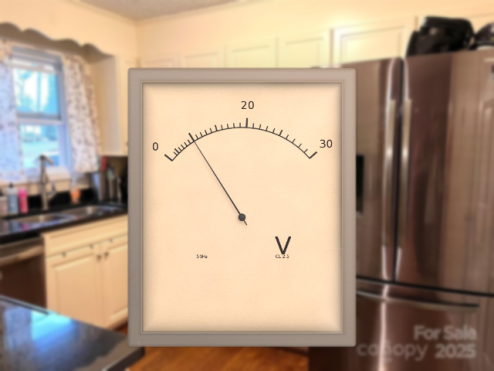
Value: 10,V
